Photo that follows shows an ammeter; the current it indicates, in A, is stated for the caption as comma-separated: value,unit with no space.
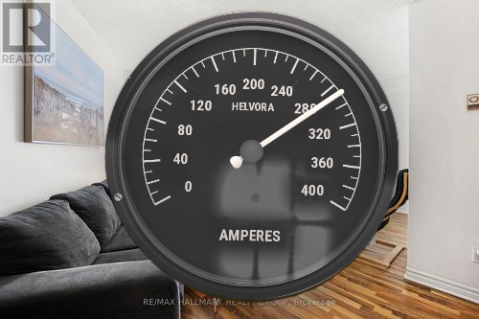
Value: 290,A
